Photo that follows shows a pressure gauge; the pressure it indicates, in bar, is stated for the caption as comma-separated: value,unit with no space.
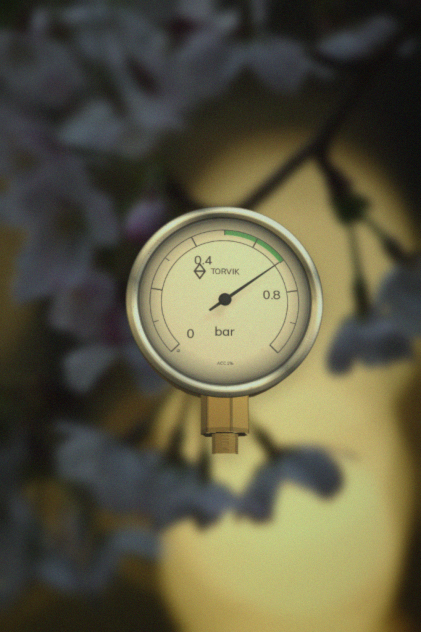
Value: 0.7,bar
